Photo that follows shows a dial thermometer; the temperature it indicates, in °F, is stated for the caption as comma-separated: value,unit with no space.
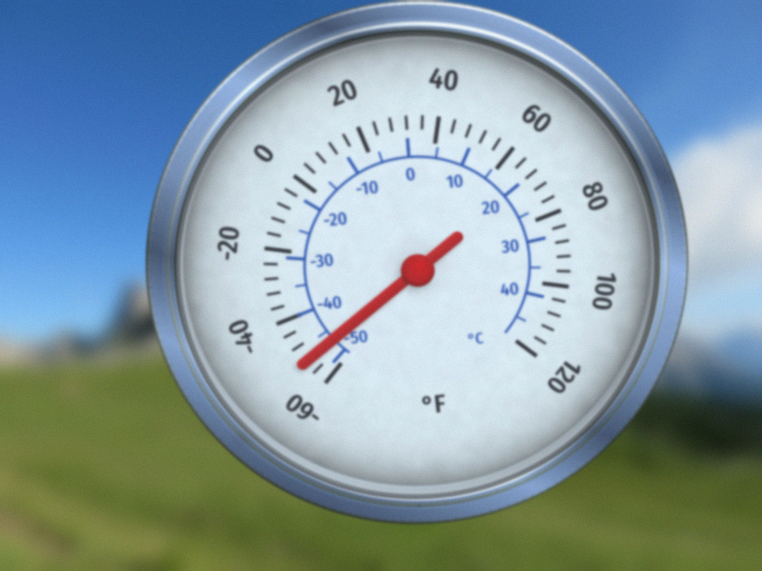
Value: -52,°F
